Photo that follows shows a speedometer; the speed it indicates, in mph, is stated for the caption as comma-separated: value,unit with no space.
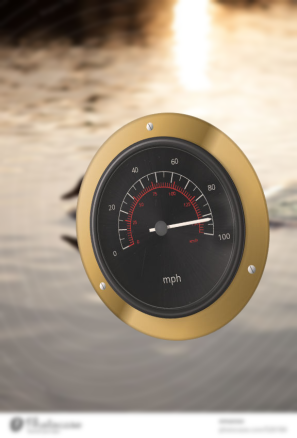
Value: 92.5,mph
